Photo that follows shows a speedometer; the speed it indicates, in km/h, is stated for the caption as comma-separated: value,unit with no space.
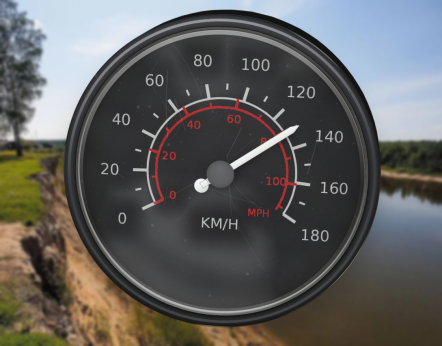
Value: 130,km/h
